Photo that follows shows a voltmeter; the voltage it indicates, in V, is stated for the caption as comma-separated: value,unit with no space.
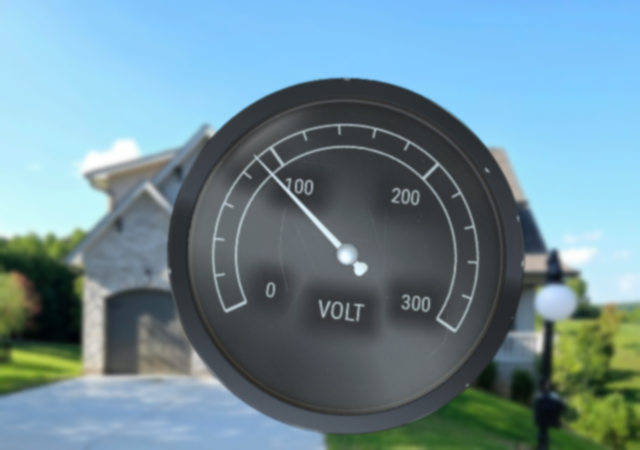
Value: 90,V
